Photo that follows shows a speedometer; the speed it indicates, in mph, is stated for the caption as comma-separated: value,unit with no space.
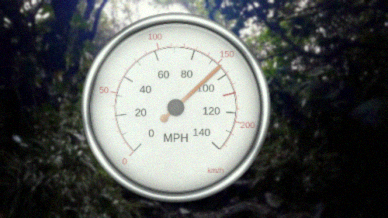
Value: 95,mph
